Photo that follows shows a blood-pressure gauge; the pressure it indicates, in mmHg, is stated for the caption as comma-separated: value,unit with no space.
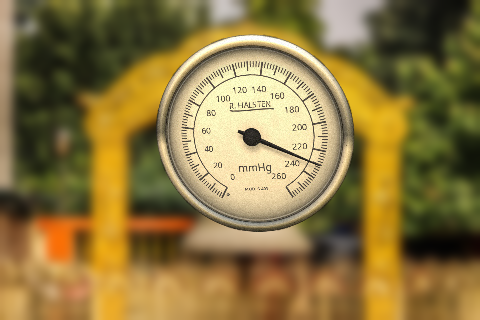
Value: 230,mmHg
